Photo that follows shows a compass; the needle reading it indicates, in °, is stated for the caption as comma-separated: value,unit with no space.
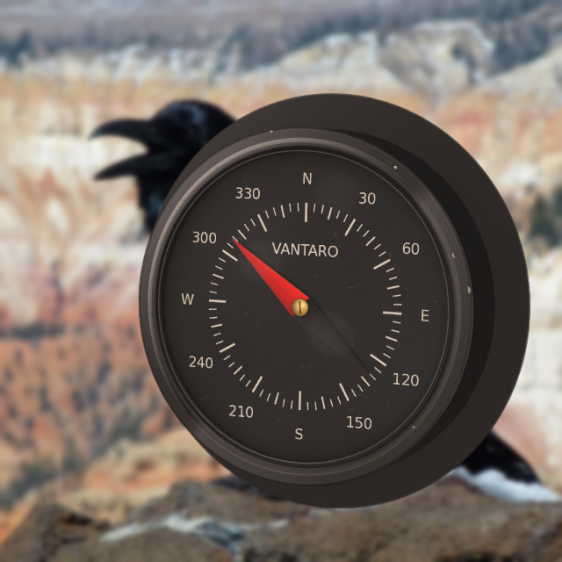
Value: 310,°
